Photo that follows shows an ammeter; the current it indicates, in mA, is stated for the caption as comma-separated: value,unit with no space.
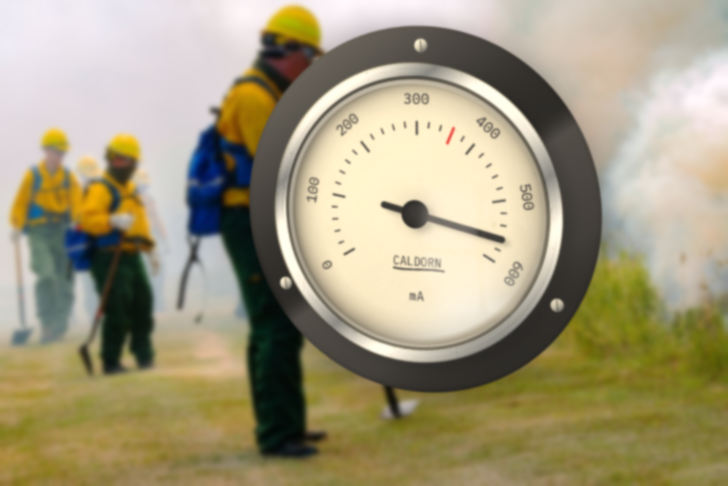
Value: 560,mA
